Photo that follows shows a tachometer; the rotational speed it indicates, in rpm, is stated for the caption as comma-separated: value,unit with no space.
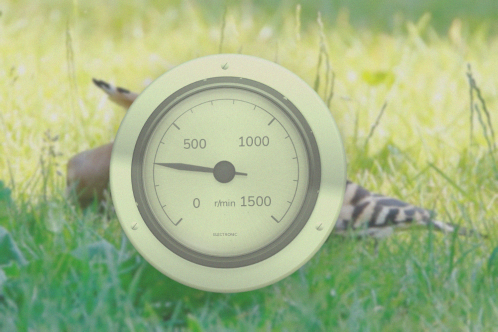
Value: 300,rpm
